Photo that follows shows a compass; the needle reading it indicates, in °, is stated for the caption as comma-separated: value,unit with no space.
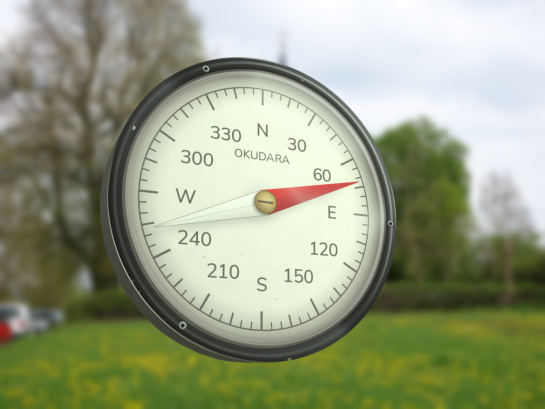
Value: 72.5,°
